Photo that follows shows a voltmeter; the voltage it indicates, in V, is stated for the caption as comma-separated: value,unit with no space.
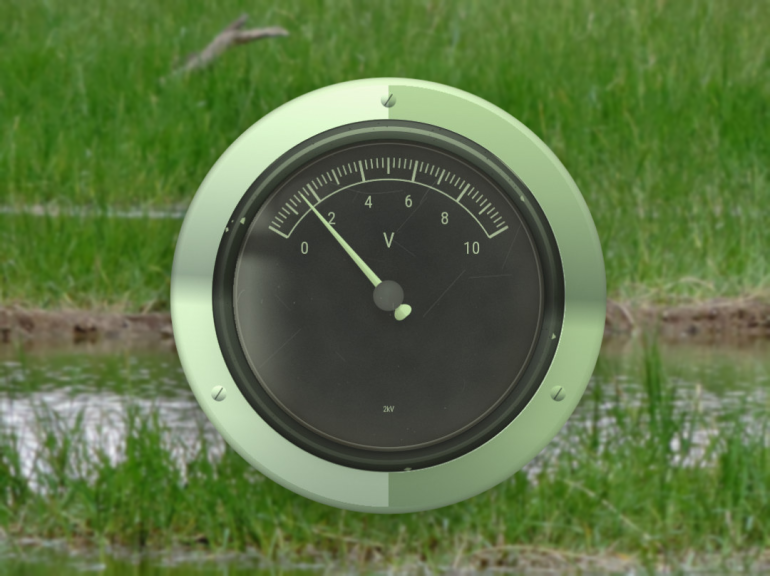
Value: 1.6,V
